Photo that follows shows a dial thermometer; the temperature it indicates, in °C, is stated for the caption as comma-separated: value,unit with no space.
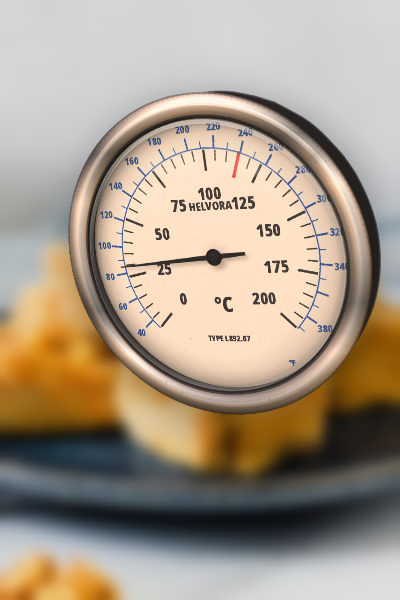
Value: 30,°C
